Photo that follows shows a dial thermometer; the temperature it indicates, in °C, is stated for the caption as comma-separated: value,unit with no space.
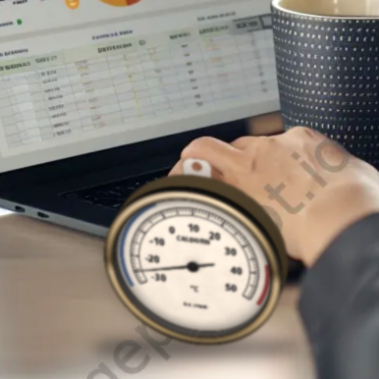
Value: -25,°C
